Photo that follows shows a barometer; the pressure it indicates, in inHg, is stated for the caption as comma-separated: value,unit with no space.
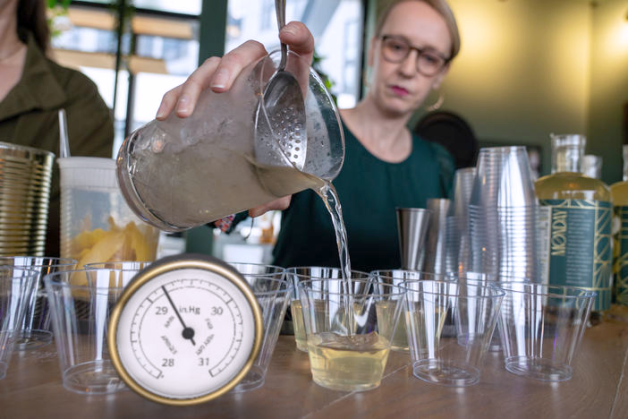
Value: 29.2,inHg
